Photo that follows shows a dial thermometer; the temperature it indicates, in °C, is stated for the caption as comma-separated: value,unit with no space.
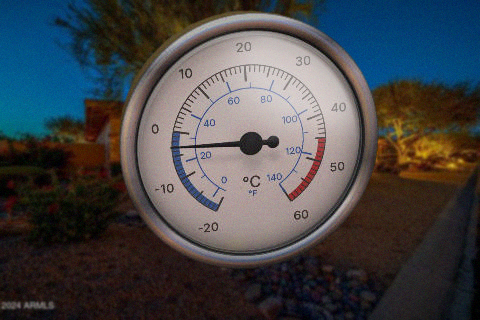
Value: -3,°C
